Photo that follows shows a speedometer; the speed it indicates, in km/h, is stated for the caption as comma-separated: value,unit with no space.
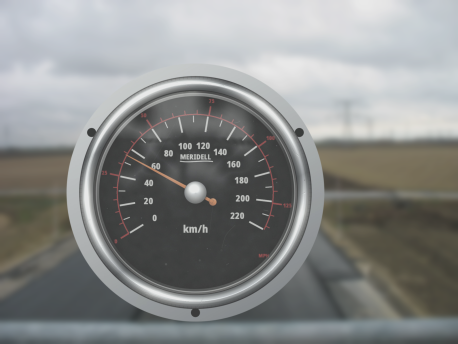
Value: 55,km/h
